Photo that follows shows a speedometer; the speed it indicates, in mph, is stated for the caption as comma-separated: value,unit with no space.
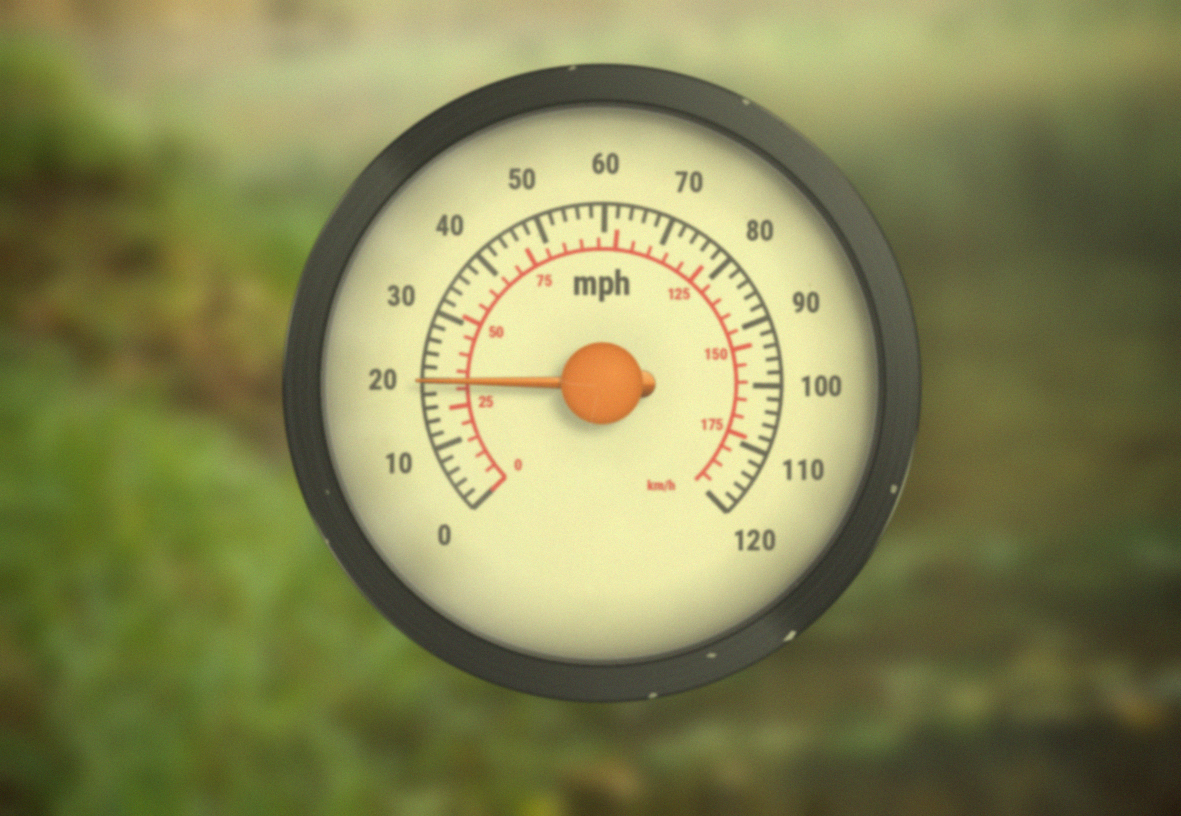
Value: 20,mph
